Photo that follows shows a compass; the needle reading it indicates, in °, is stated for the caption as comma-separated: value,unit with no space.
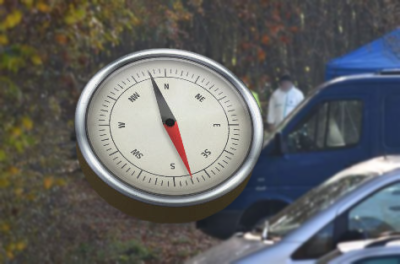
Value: 165,°
